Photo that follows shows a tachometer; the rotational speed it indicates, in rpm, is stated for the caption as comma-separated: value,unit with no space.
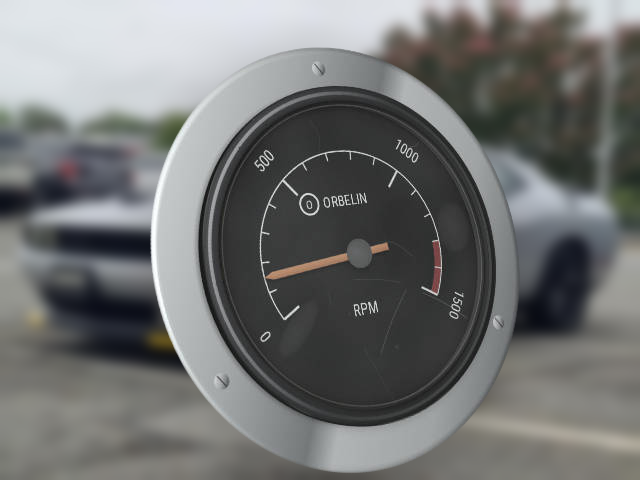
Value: 150,rpm
